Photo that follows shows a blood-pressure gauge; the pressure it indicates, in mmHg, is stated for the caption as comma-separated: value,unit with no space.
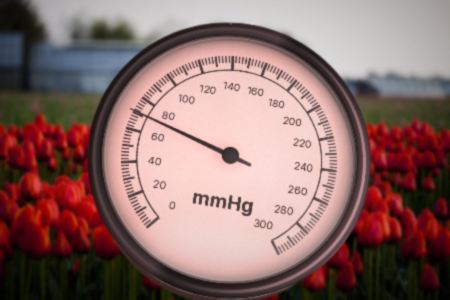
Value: 70,mmHg
